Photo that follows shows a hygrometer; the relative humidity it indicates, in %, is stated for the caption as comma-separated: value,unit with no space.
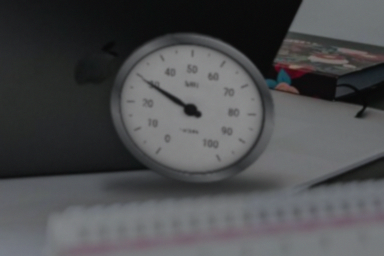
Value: 30,%
